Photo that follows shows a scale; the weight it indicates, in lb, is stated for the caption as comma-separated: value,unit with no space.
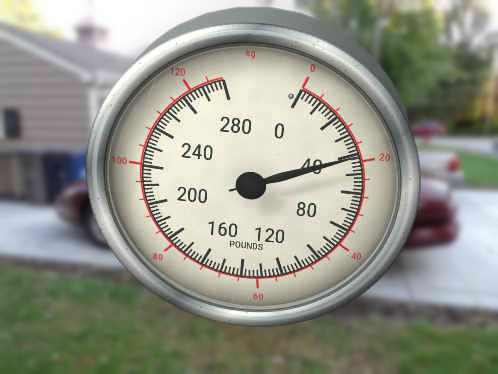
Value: 40,lb
